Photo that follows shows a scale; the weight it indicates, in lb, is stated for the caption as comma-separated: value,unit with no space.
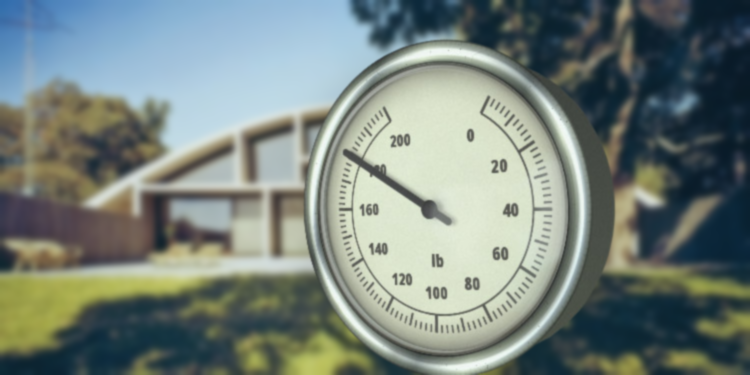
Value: 180,lb
